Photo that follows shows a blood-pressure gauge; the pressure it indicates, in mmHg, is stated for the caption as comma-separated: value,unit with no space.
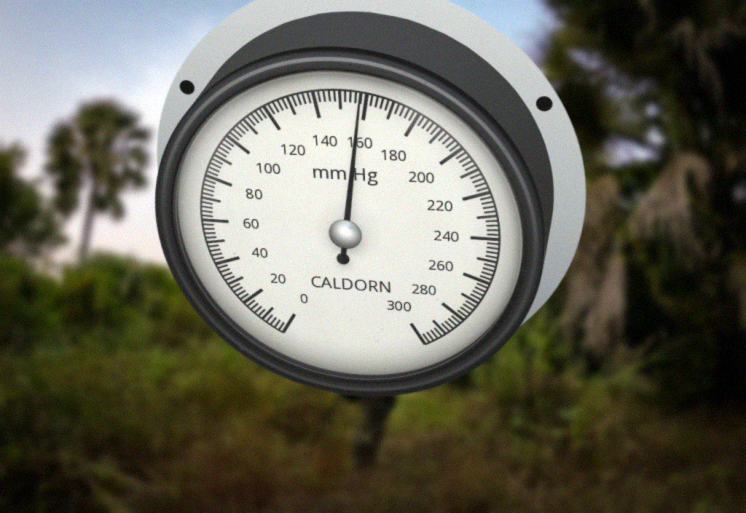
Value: 158,mmHg
